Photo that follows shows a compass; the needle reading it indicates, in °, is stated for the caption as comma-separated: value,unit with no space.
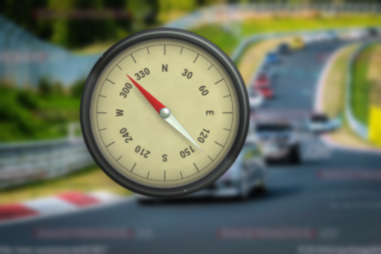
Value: 315,°
